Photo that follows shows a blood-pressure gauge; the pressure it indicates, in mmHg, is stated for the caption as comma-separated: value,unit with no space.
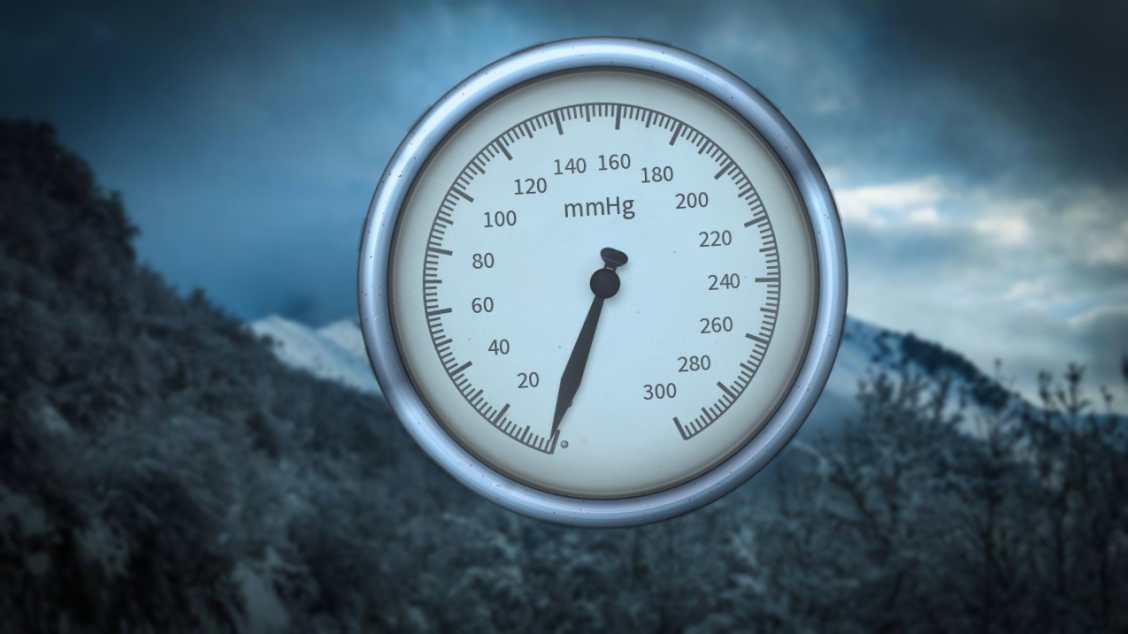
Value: 2,mmHg
